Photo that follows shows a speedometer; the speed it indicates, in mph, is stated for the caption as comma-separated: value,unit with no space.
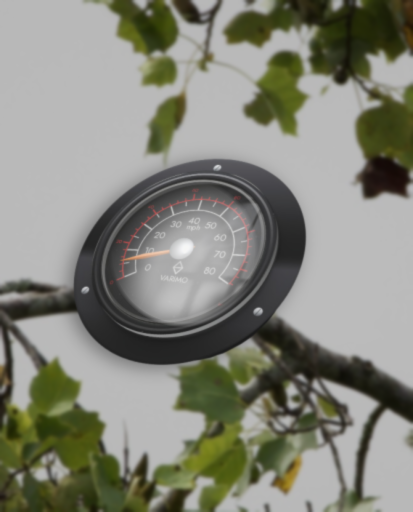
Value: 5,mph
